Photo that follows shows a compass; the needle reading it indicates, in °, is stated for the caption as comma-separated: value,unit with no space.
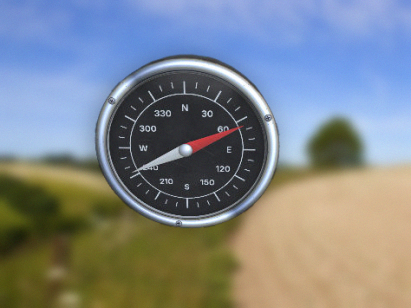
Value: 65,°
